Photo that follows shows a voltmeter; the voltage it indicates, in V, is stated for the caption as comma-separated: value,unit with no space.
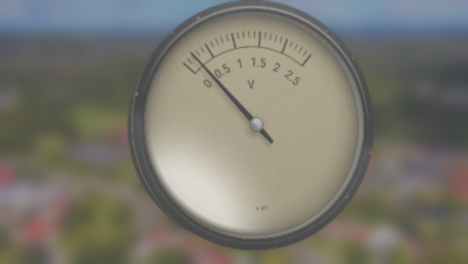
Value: 0.2,V
